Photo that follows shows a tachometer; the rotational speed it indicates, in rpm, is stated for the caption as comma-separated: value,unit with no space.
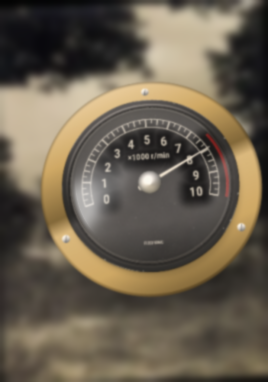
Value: 8000,rpm
